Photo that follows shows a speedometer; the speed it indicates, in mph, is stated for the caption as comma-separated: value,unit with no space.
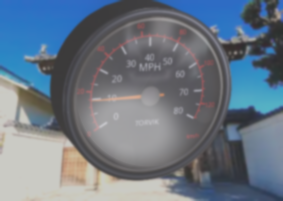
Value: 10,mph
